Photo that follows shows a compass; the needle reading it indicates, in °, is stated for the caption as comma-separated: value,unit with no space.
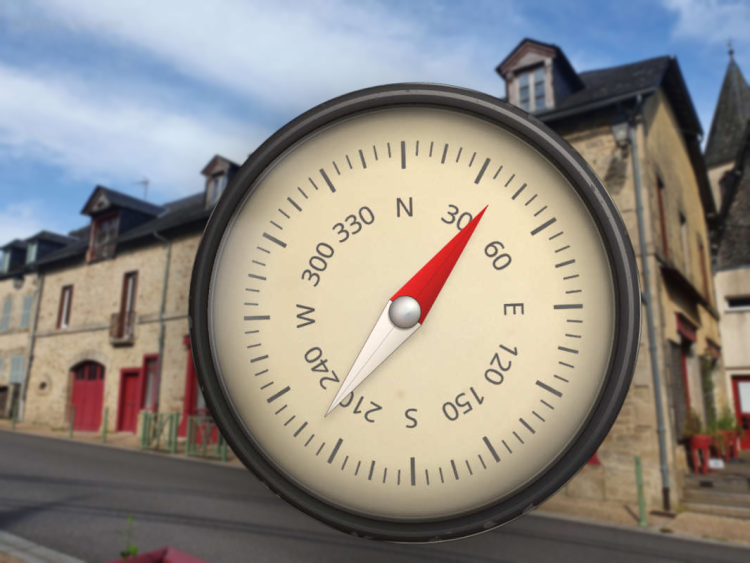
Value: 40,°
